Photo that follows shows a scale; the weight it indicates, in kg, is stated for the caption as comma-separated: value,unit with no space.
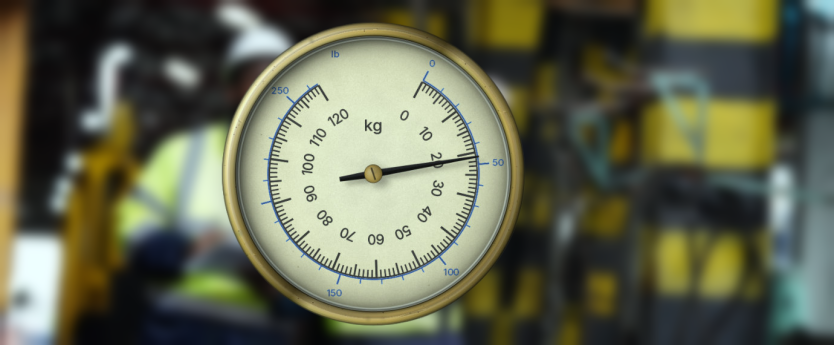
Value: 21,kg
